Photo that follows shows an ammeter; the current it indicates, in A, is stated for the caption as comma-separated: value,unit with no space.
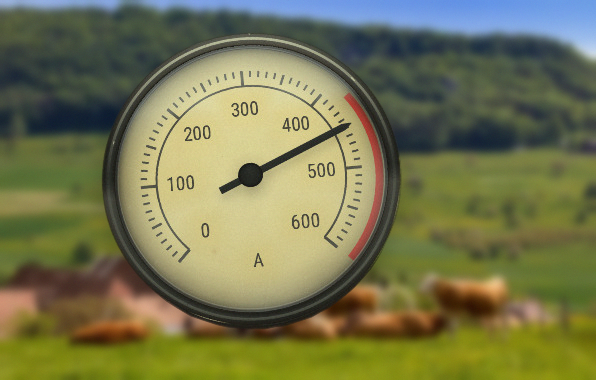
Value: 450,A
